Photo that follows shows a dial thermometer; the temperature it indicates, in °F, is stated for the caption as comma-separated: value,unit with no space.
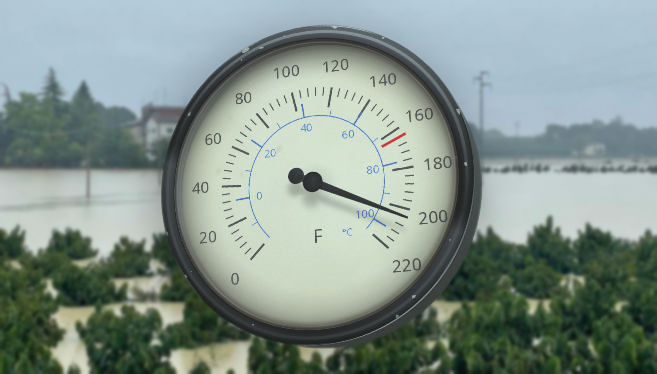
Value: 204,°F
